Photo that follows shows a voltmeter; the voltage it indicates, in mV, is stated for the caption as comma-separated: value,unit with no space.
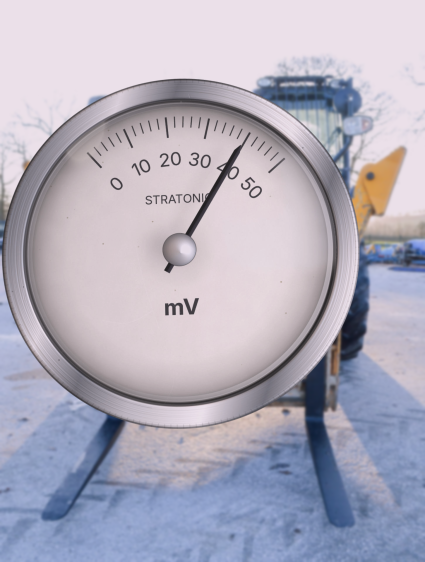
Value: 40,mV
